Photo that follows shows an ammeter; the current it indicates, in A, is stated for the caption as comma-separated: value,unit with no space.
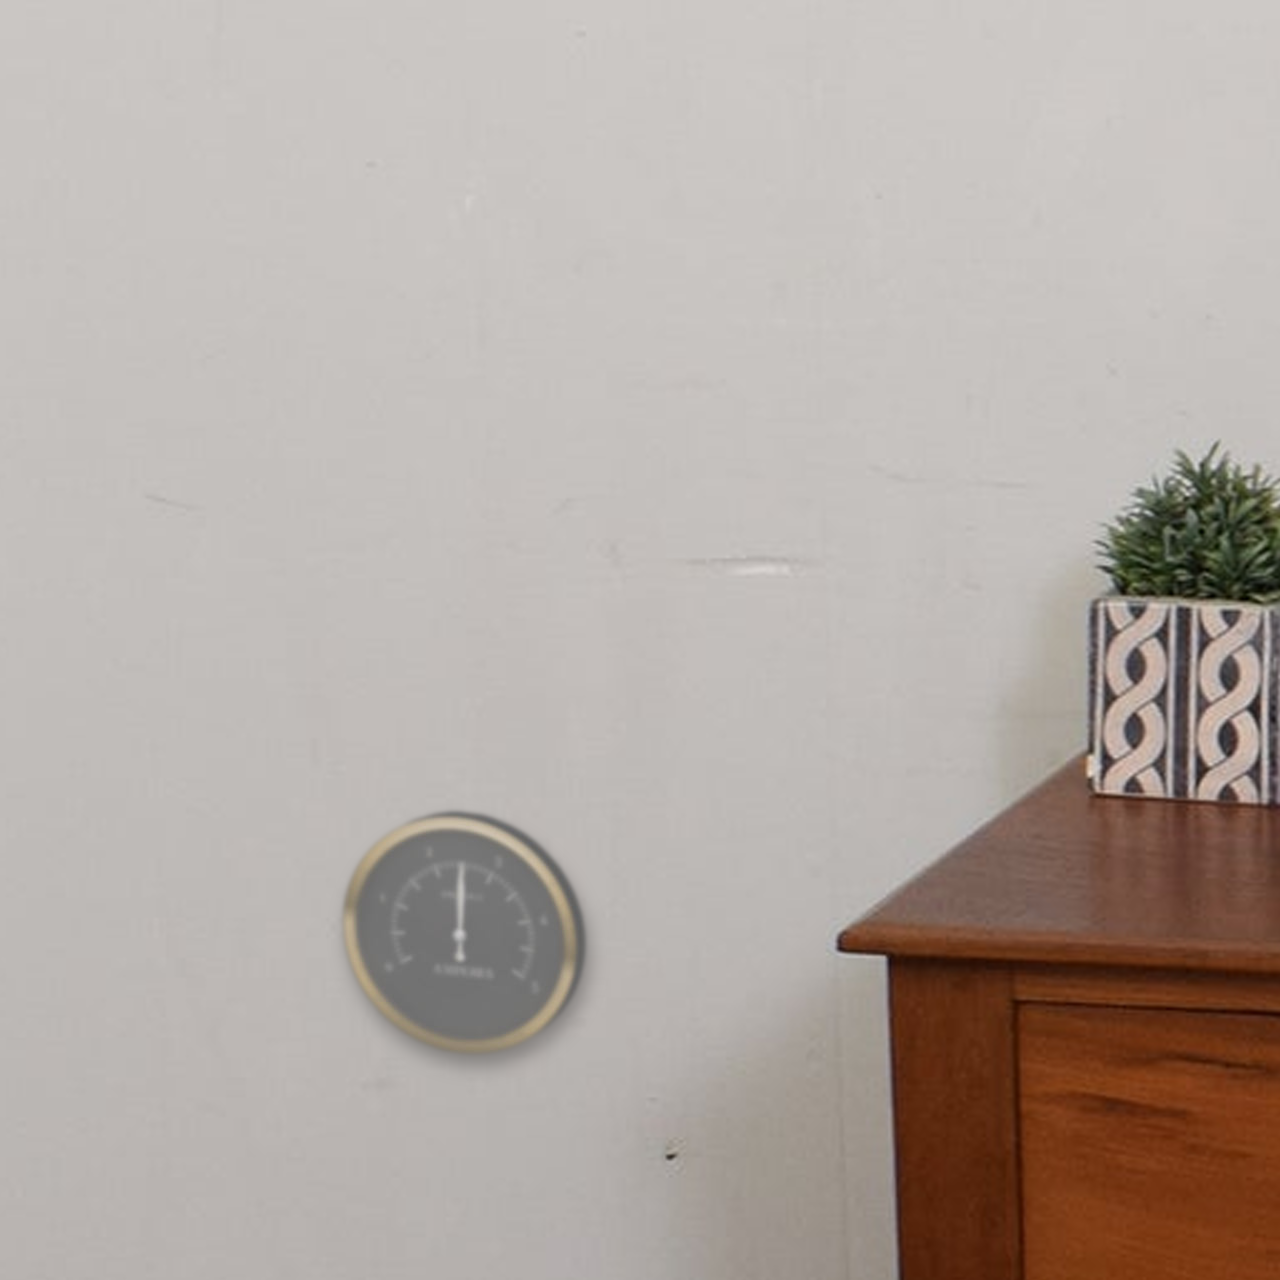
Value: 2.5,A
